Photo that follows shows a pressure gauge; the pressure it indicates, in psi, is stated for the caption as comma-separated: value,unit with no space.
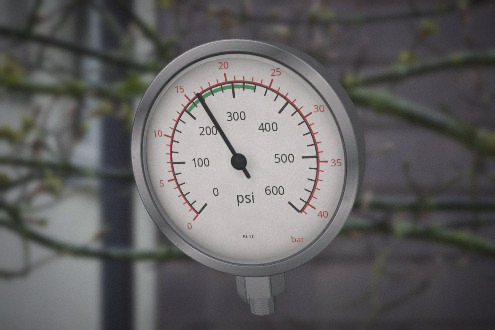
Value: 240,psi
